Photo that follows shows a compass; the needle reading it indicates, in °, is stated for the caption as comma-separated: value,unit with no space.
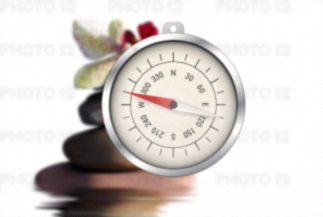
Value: 285,°
